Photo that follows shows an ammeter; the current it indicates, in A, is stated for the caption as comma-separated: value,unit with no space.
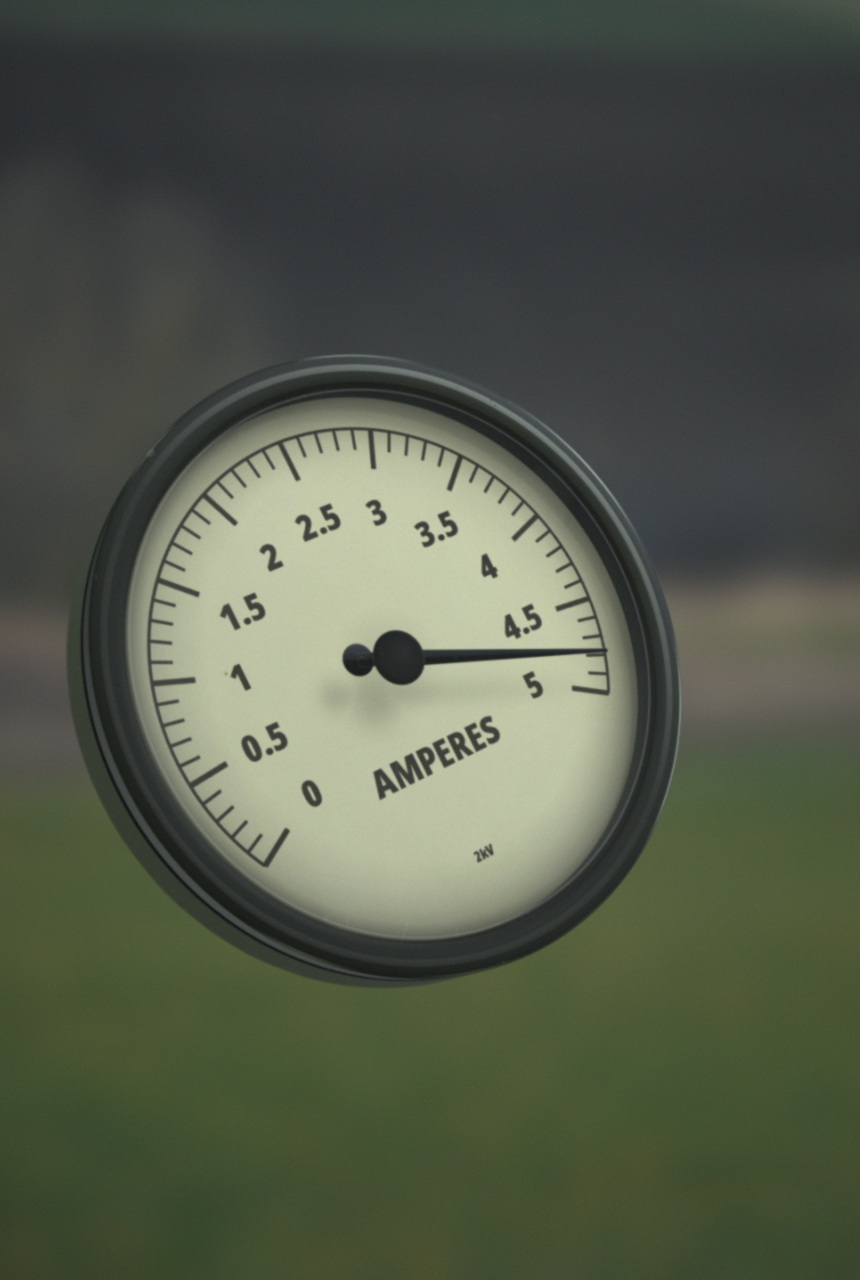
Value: 4.8,A
